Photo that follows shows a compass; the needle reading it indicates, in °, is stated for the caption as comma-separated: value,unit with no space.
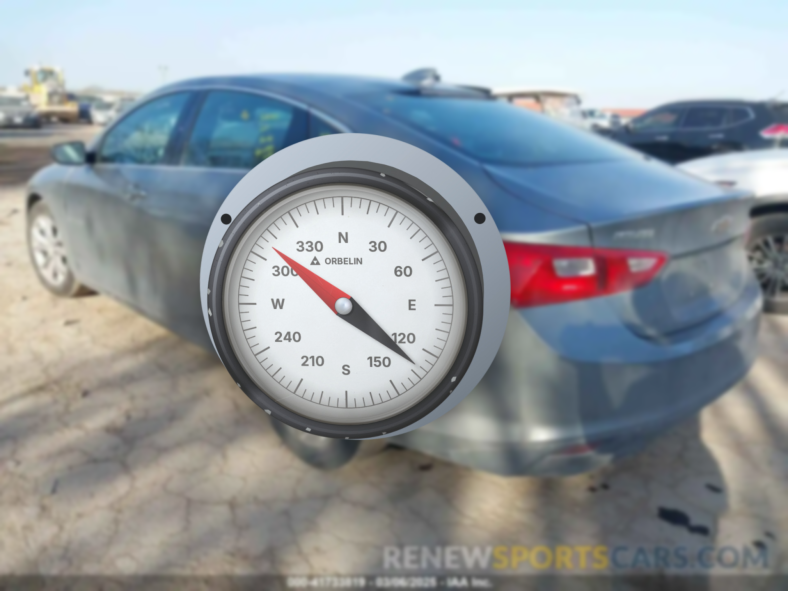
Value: 310,°
